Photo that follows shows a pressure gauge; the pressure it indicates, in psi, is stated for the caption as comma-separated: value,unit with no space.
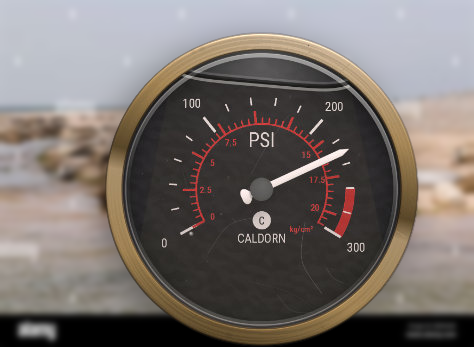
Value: 230,psi
